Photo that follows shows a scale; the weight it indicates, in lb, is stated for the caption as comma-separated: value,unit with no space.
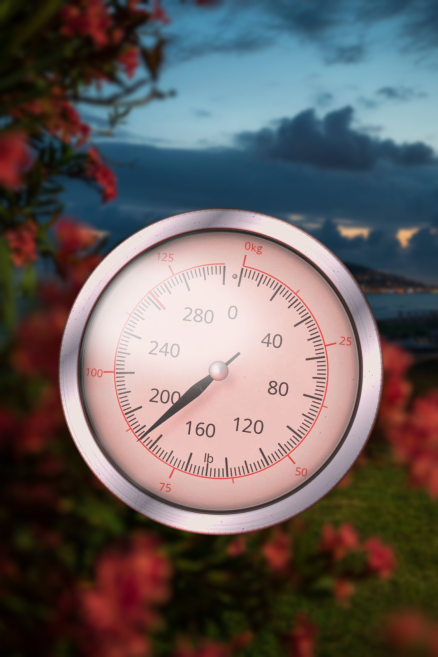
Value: 186,lb
